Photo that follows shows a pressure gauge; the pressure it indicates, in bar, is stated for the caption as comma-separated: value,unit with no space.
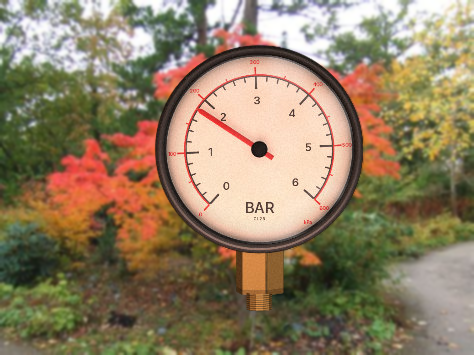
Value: 1.8,bar
